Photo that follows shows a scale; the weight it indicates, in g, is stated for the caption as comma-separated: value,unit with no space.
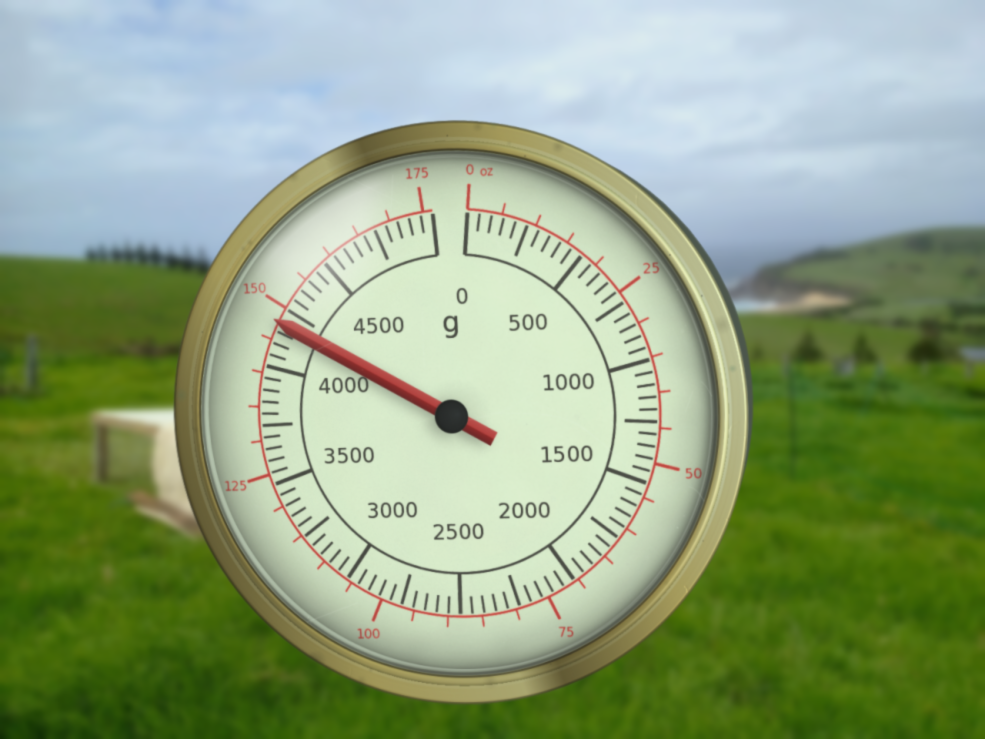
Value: 4200,g
